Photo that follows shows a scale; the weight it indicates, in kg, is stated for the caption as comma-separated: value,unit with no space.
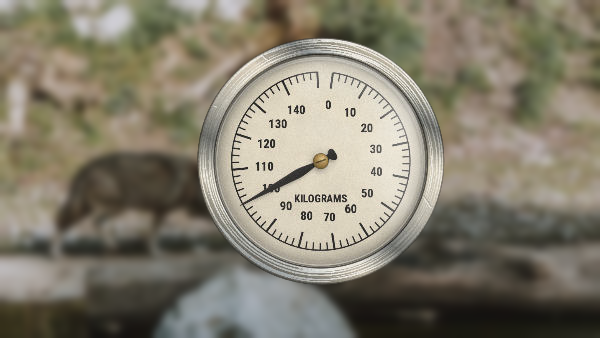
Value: 100,kg
